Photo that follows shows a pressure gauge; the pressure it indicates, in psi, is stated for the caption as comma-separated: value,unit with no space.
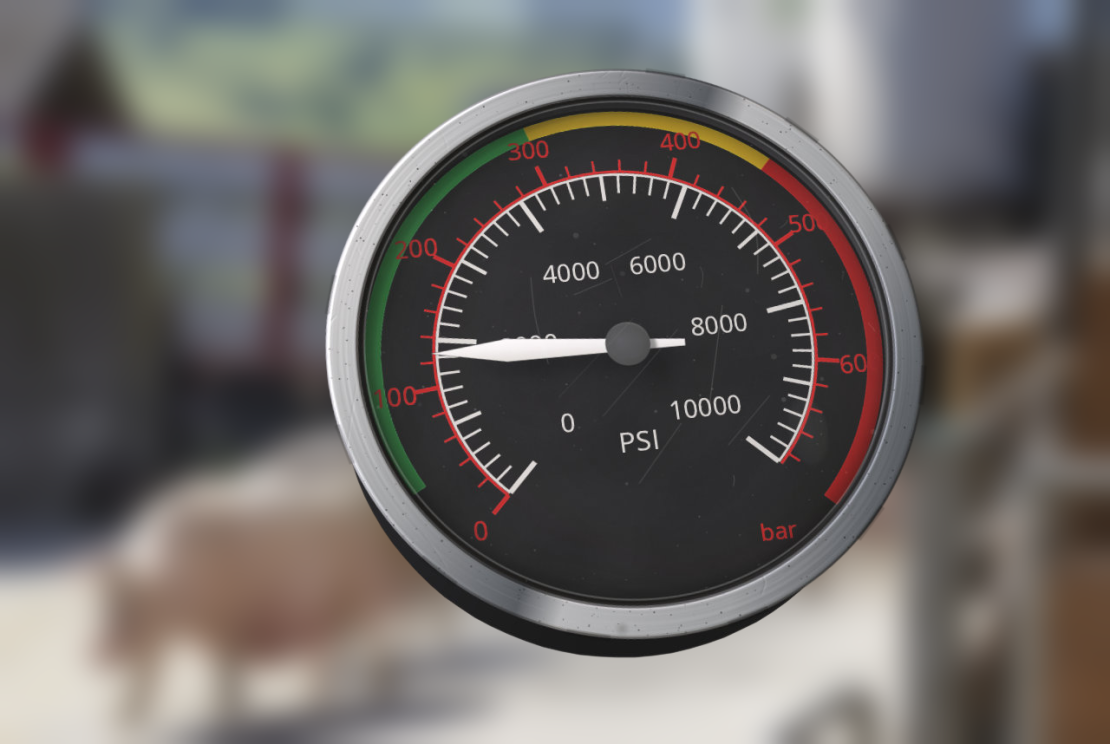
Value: 1800,psi
